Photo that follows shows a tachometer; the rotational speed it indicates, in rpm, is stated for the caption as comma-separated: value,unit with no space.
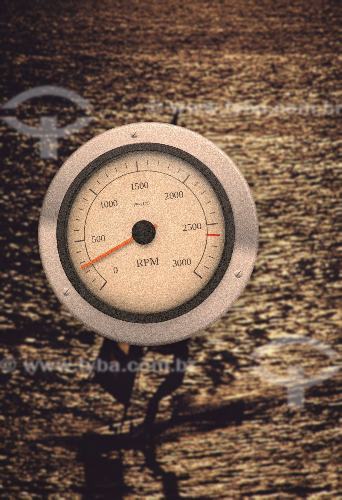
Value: 250,rpm
